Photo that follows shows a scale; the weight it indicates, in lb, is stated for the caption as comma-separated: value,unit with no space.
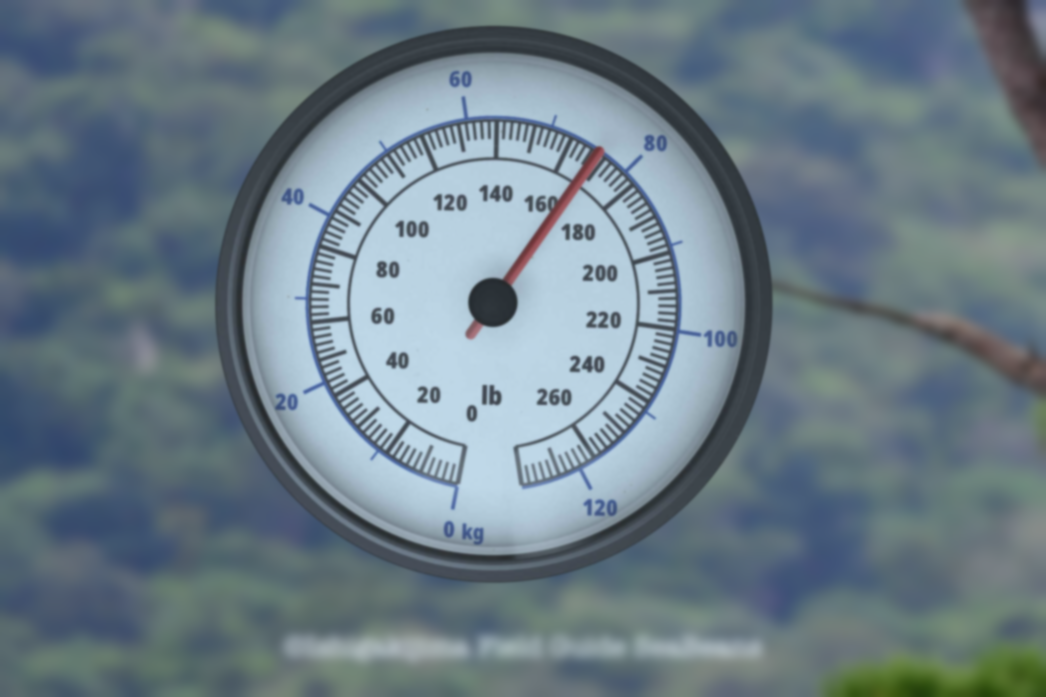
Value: 168,lb
